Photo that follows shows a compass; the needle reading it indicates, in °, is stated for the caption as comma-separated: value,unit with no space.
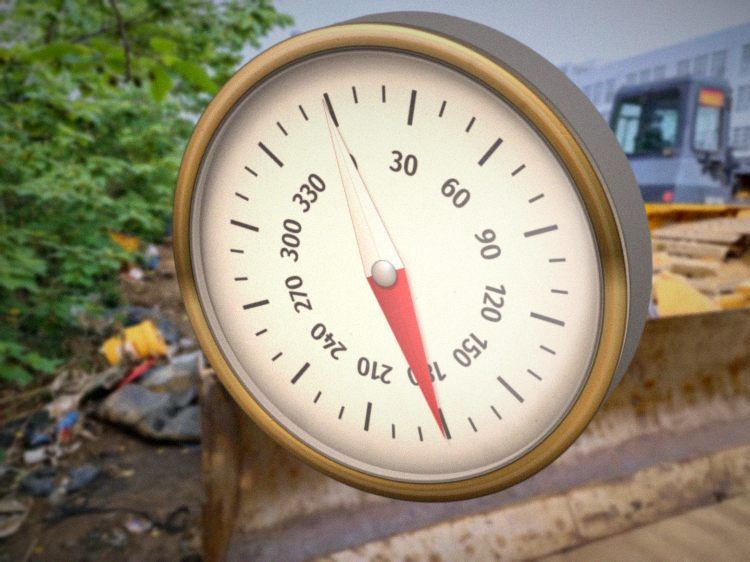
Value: 180,°
